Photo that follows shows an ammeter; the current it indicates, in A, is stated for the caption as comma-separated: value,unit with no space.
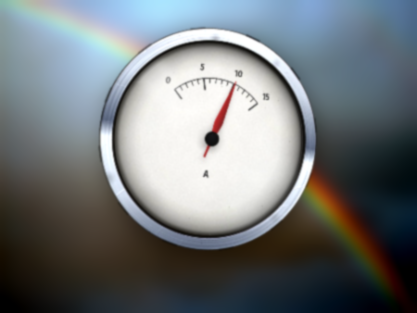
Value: 10,A
